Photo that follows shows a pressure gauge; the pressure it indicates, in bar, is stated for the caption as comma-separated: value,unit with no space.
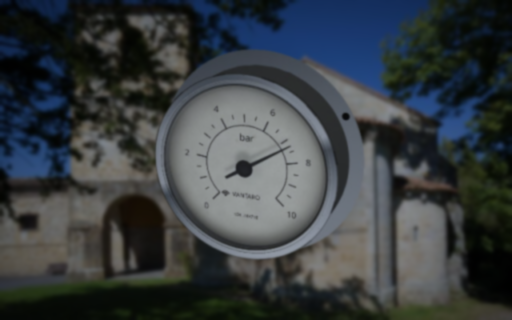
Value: 7.25,bar
